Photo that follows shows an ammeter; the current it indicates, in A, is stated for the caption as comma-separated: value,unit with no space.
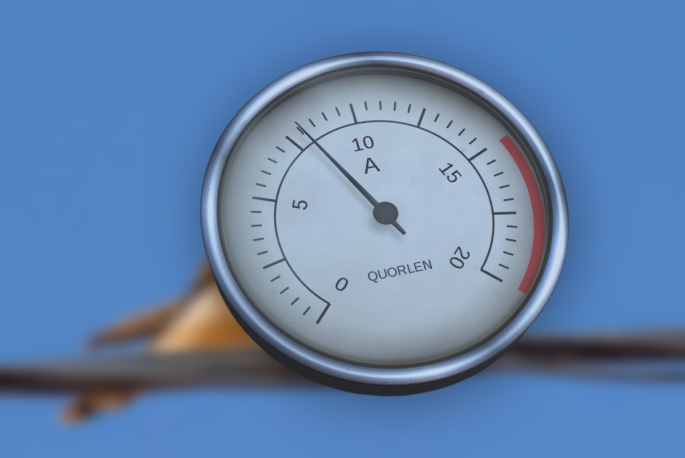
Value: 8,A
